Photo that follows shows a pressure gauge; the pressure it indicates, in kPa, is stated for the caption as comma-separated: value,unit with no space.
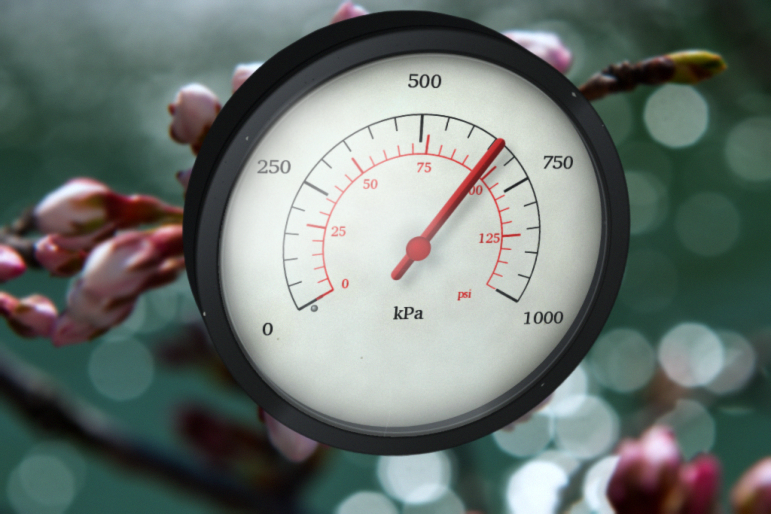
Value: 650,kPa
